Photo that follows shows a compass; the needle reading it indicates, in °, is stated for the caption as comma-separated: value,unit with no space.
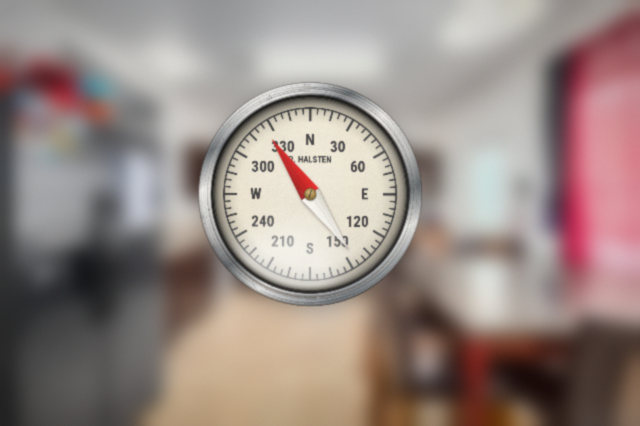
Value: 325,°
